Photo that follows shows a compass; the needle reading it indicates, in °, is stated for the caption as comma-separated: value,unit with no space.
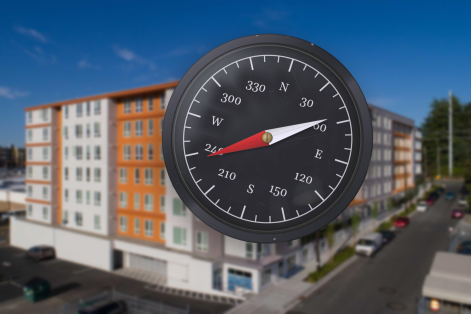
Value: 235,°
